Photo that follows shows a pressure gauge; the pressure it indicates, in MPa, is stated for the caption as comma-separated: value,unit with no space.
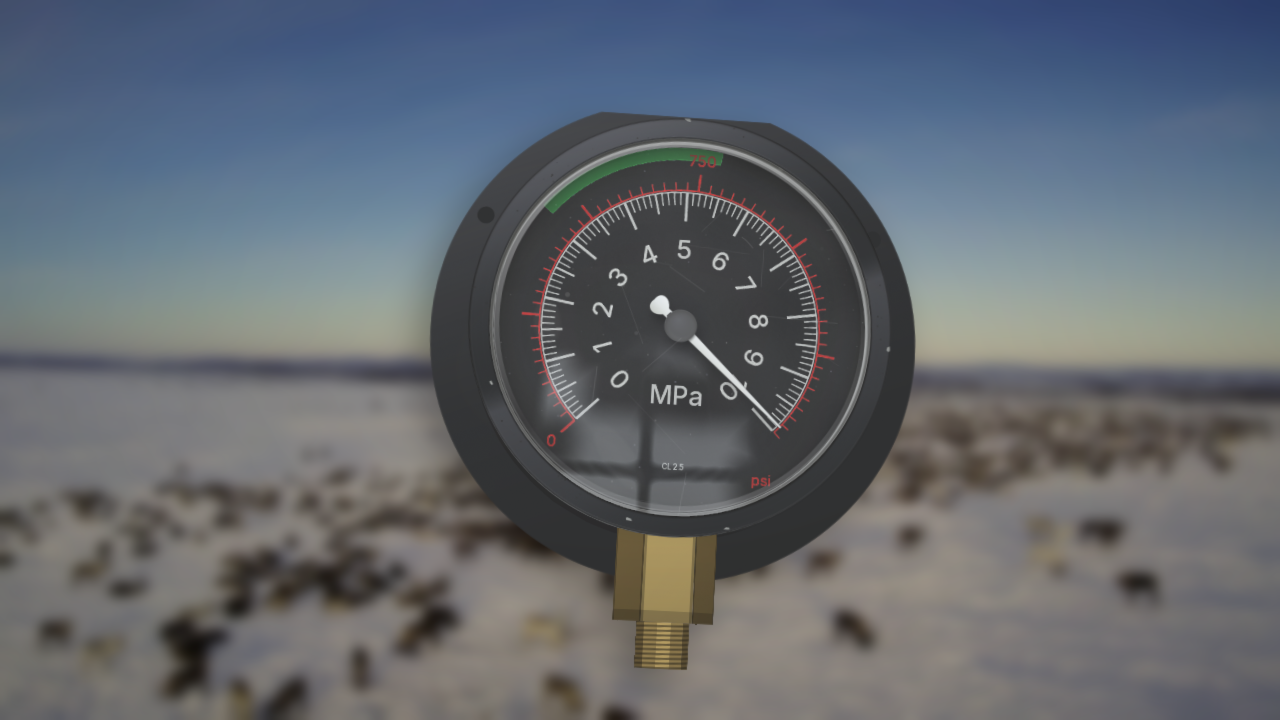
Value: 9.9,MPa
